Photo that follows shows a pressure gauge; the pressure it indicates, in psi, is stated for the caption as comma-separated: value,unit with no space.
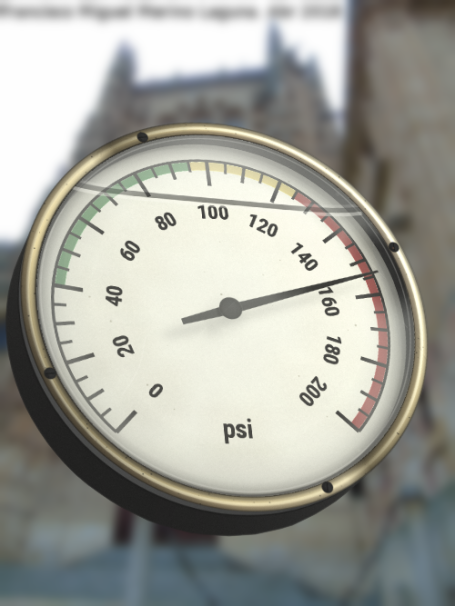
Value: 155,psi
